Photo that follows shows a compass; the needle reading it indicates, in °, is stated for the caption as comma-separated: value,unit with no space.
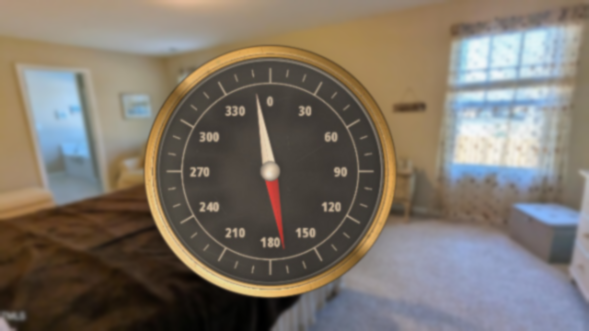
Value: 170,°
